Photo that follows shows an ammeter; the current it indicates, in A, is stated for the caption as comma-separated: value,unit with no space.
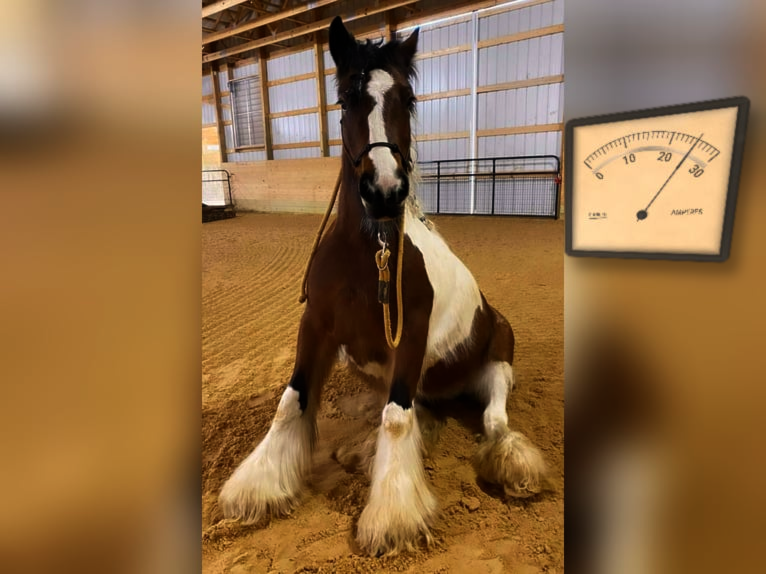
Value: 25,A
